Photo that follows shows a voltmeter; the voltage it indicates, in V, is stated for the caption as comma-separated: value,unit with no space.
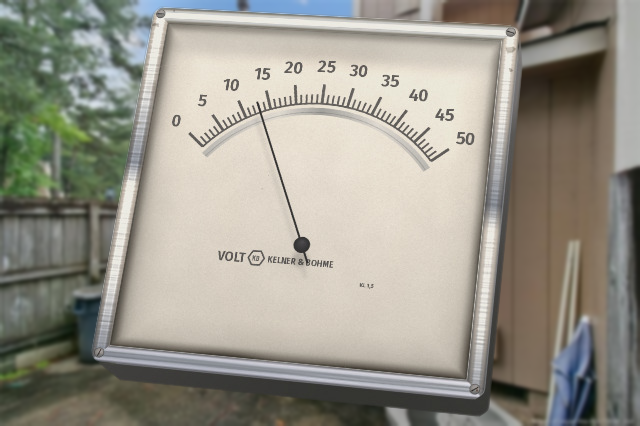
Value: 13,V
